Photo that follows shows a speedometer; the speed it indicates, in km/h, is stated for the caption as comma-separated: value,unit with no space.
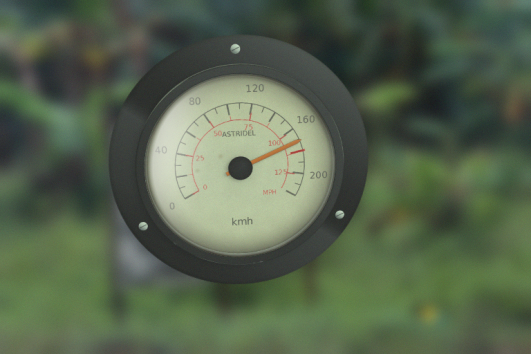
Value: 170,km/h
